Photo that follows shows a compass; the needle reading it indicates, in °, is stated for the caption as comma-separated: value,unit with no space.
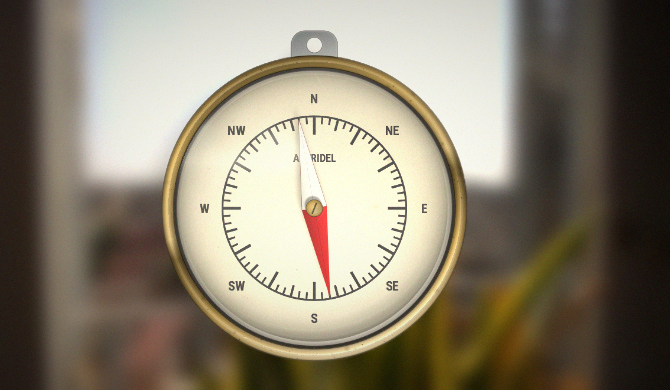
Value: 170,°
